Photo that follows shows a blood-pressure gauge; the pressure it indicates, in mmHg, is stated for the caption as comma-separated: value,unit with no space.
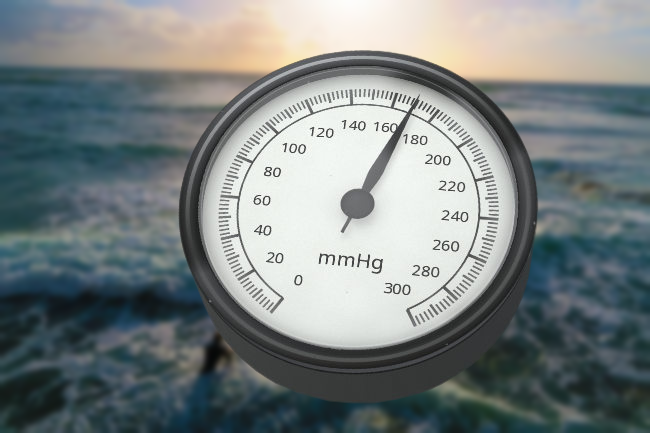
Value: 170,mmHg
